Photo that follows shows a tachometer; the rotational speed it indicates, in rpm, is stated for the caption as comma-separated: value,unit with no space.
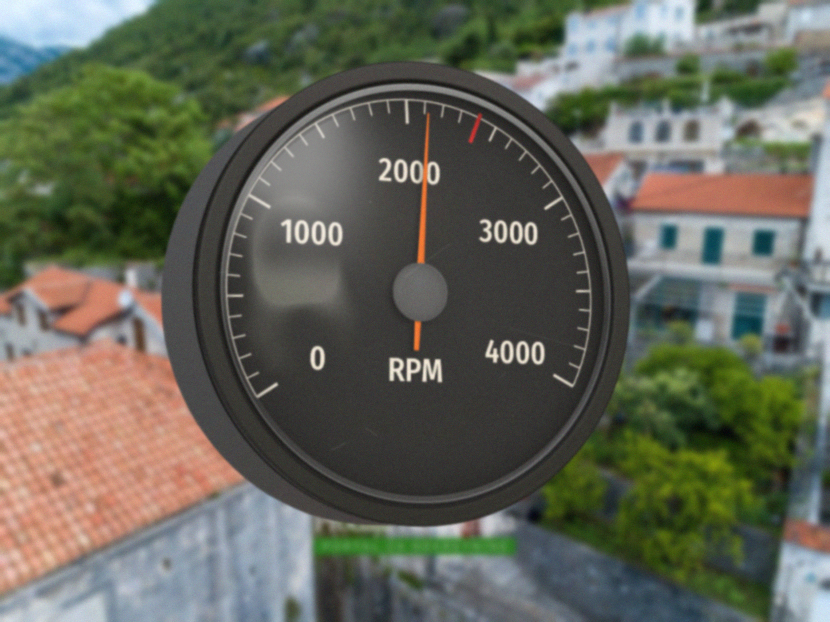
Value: 2100,rpm
